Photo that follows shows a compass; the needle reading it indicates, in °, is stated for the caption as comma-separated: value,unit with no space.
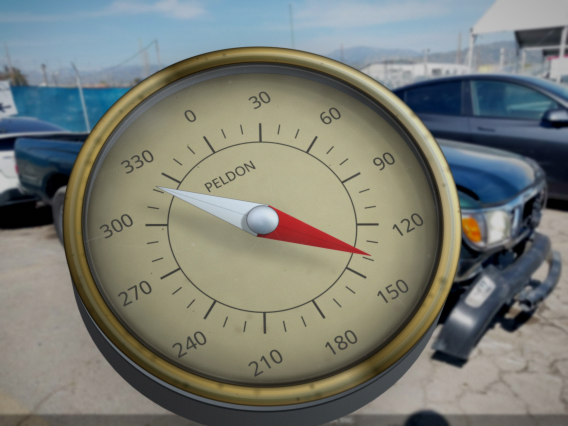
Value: 140,°
